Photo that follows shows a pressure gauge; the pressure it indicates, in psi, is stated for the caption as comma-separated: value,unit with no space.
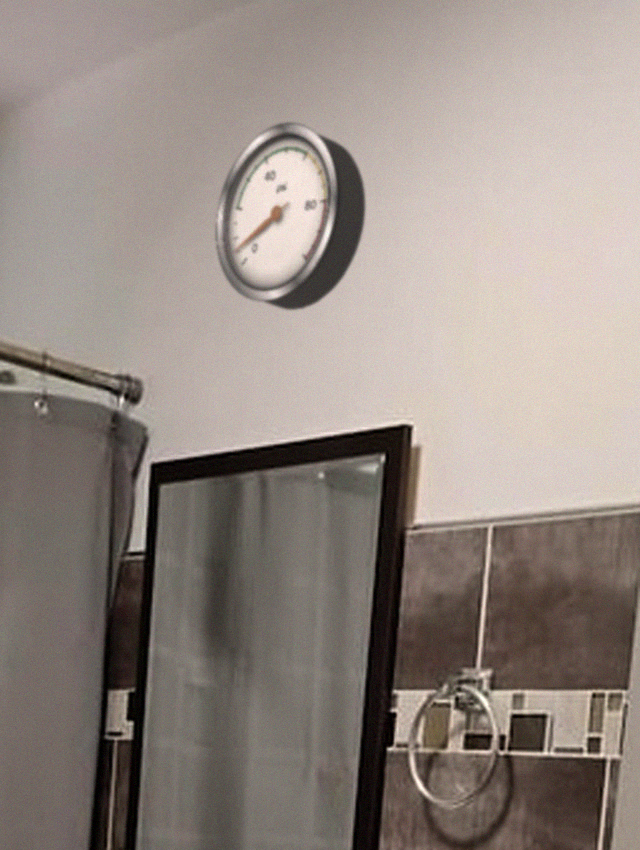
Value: 5,psi
